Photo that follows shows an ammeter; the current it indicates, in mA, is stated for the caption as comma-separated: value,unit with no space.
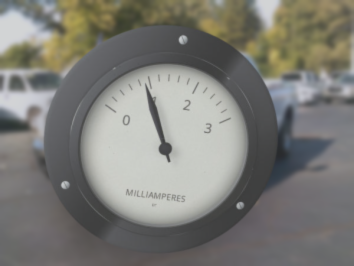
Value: 0.9,mA
